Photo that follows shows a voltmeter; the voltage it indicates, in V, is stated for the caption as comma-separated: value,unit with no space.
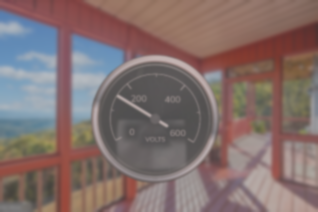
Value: 150,V
